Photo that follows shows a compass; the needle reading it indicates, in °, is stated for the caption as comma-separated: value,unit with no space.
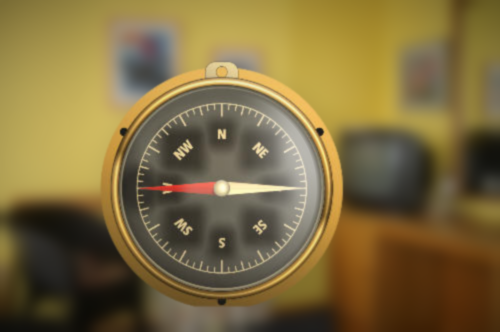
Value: 270,°
